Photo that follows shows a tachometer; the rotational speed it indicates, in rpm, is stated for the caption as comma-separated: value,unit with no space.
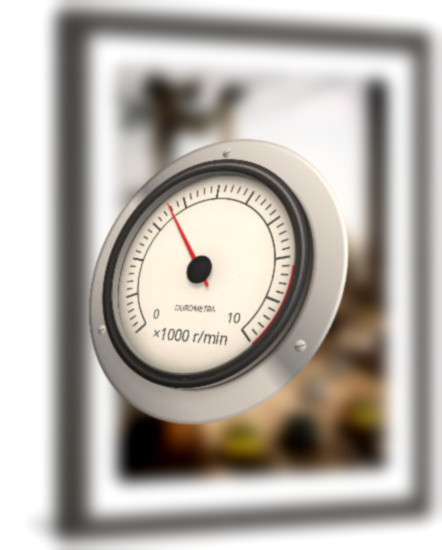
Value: 3600,rpm
